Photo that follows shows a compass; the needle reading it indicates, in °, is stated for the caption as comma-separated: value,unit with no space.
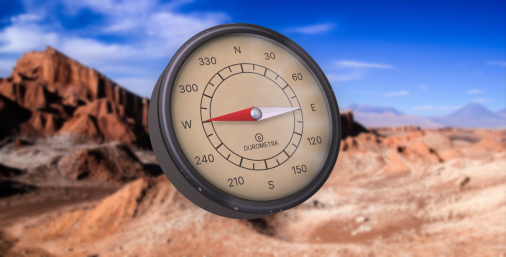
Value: 270,°
